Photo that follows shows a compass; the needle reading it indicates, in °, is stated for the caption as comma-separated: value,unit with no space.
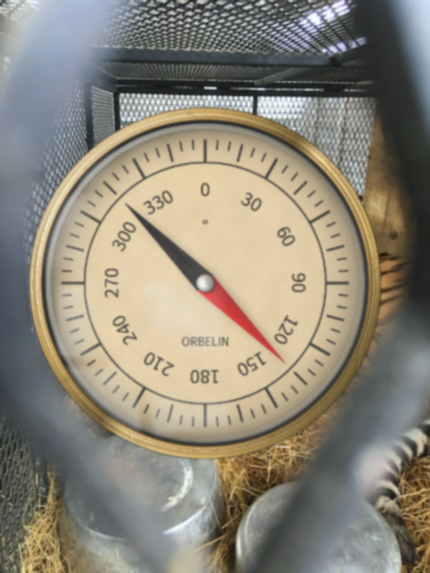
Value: 135,°
